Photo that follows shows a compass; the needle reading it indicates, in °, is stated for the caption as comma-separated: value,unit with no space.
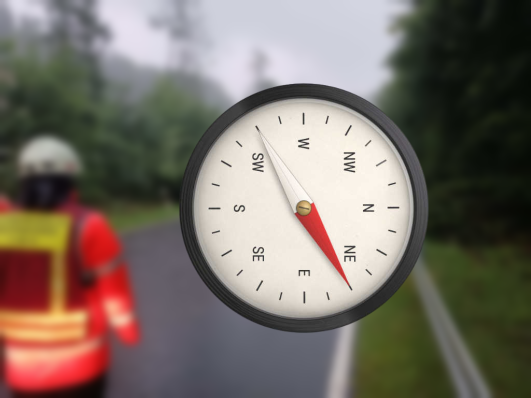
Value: 60,°
